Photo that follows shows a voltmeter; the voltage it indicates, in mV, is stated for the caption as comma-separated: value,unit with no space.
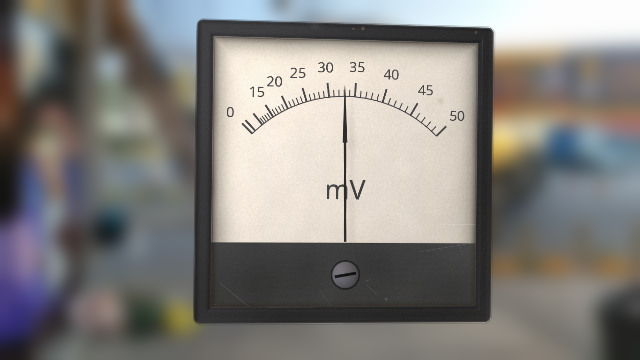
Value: 33,mV
